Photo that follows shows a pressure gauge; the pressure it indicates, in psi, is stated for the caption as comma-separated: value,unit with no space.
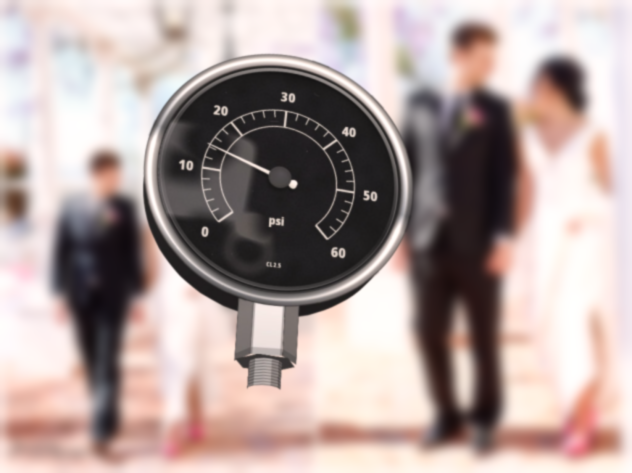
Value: 14,psi
